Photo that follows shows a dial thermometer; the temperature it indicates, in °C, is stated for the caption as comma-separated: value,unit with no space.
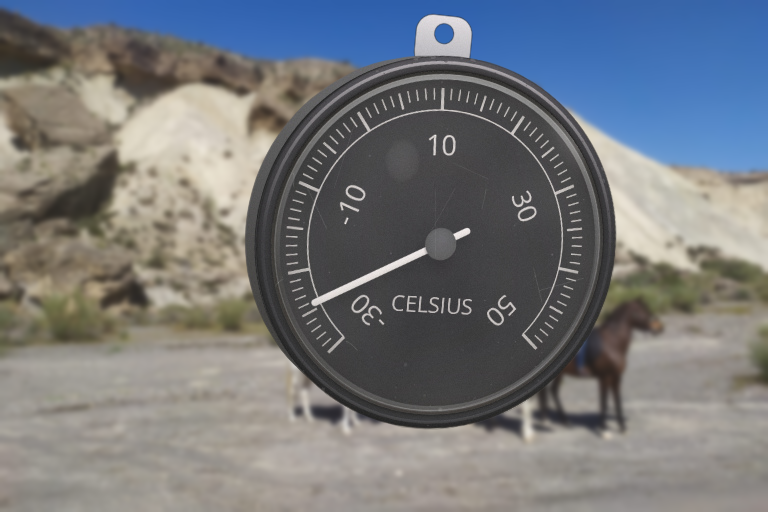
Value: -24,°C
